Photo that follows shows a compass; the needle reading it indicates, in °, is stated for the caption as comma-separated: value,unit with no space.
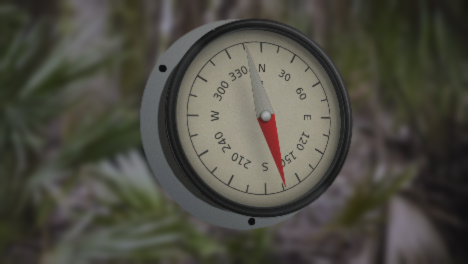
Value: 165,°
